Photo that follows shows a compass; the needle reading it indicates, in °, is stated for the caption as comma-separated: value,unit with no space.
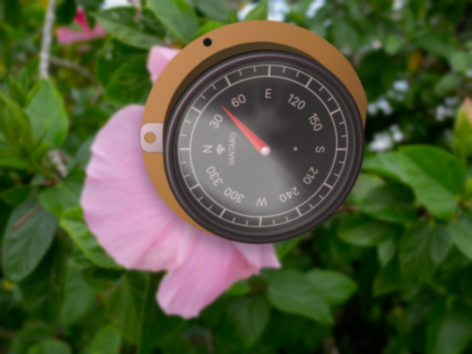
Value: 45,°
